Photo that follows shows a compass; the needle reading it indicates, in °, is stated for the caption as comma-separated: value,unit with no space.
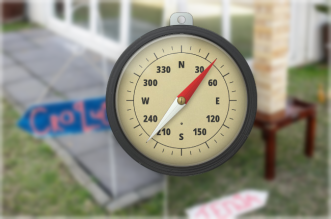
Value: 40,°
